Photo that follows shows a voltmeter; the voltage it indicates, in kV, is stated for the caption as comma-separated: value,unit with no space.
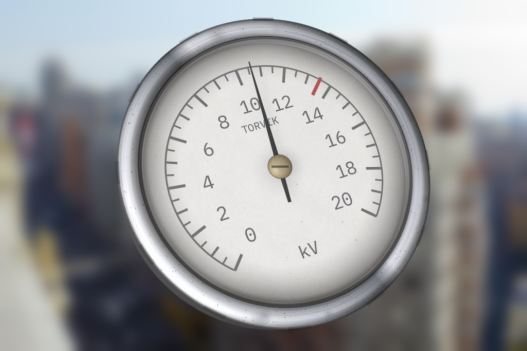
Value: 10.5,kV
